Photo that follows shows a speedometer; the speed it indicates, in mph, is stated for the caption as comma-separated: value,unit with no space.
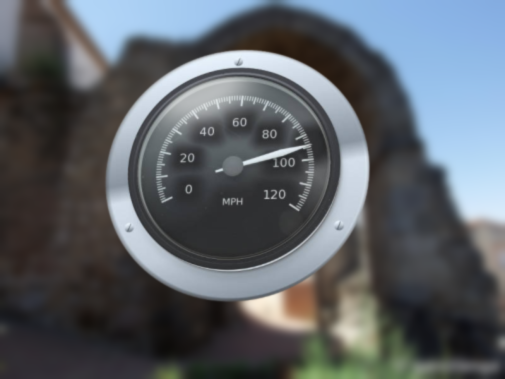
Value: 95,mph
